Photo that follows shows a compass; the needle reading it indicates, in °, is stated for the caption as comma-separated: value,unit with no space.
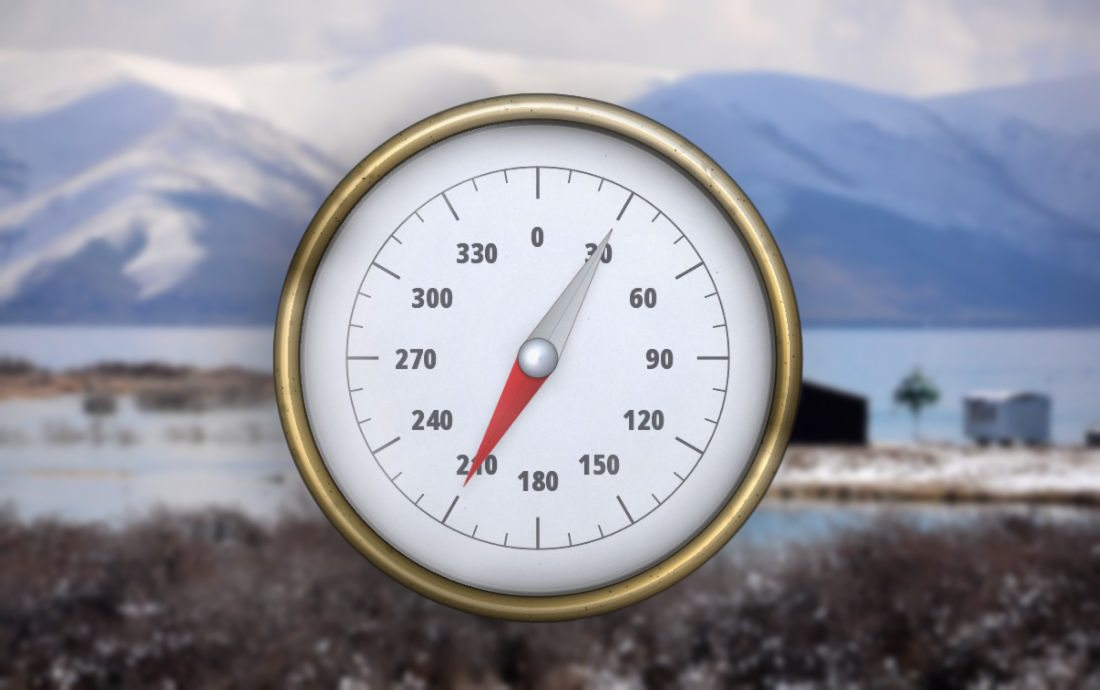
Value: 210,°
